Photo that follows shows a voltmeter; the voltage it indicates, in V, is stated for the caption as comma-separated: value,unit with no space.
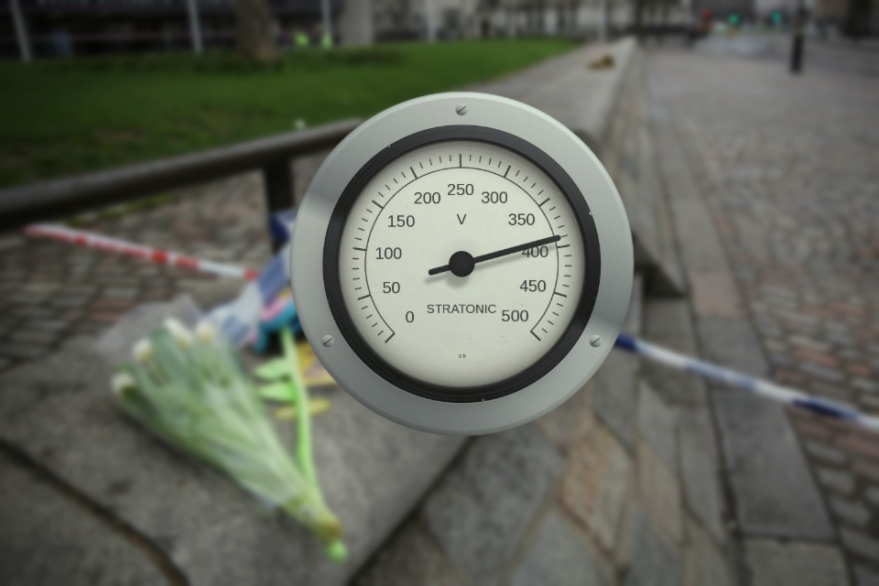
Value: 390,V
